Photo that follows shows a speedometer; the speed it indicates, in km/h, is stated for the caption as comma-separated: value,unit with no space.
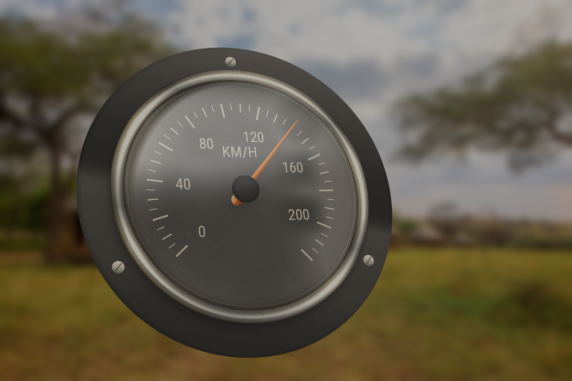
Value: 140,km/h
